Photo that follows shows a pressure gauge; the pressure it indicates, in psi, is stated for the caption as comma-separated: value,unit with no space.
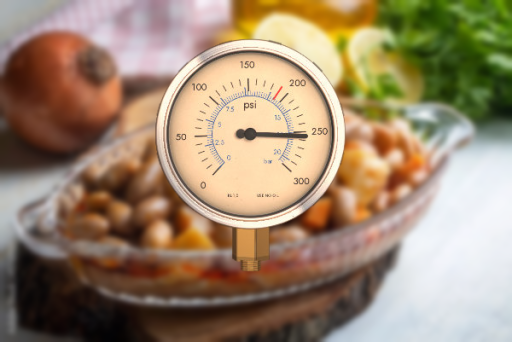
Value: 255,psi
